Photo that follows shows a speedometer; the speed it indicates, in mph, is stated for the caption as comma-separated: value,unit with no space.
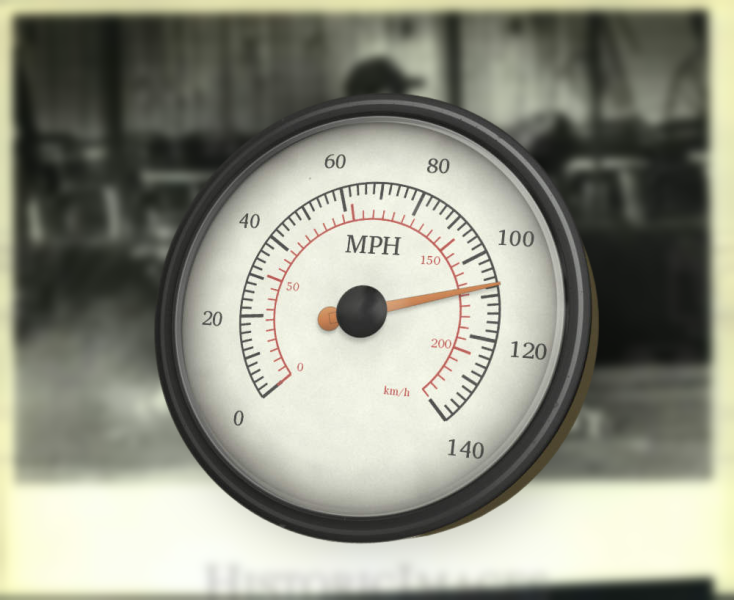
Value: 108,mph
